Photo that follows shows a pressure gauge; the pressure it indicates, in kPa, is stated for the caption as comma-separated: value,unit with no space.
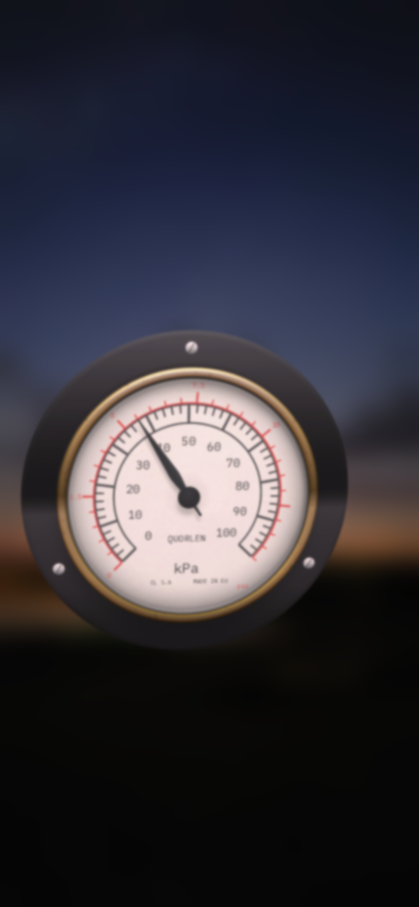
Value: 38,kPa
